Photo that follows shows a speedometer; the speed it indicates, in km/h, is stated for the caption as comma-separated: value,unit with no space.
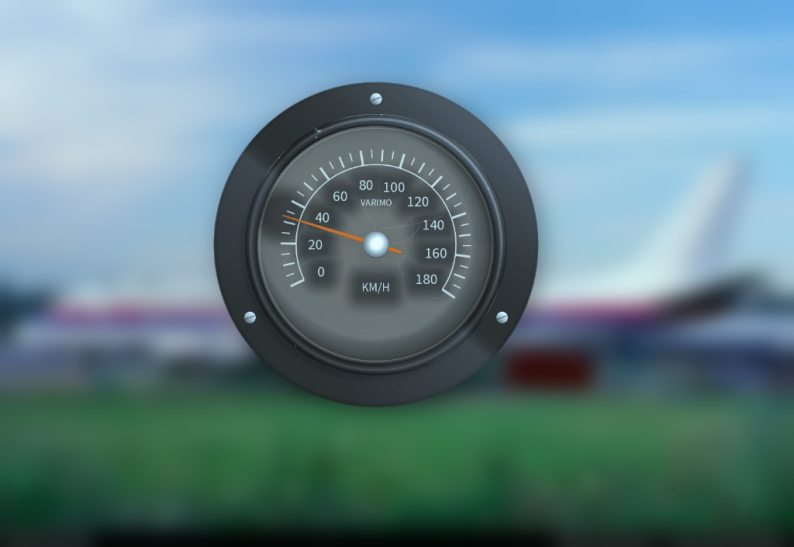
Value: 32.5,km/h
